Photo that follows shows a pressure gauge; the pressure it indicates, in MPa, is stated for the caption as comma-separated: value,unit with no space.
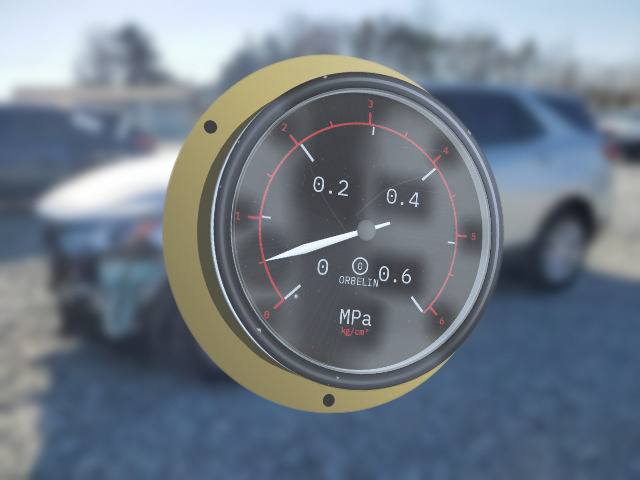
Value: 0.05,MPa
